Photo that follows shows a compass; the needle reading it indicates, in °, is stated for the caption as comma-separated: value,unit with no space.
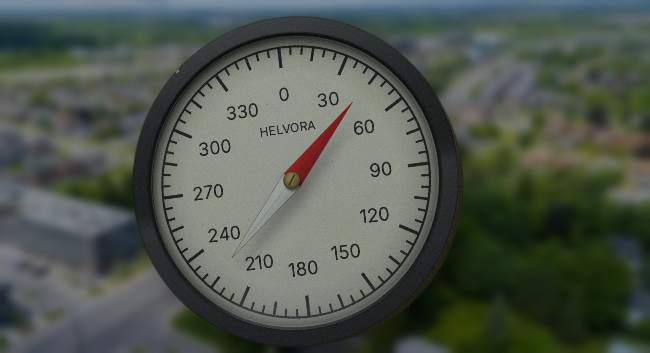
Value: 45,°
